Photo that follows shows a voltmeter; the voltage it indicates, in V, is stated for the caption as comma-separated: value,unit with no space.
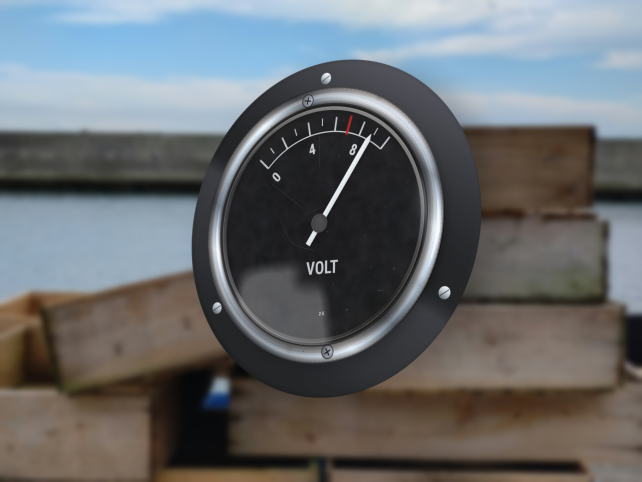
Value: 9,V
